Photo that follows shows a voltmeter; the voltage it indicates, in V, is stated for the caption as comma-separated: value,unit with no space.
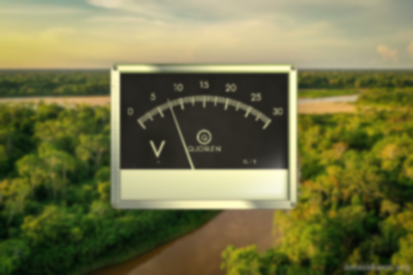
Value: 7.5,V
